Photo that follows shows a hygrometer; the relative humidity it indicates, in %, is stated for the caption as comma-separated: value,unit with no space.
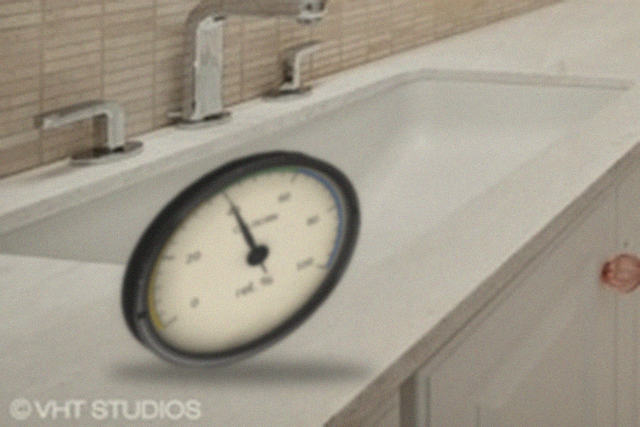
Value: 40,%
